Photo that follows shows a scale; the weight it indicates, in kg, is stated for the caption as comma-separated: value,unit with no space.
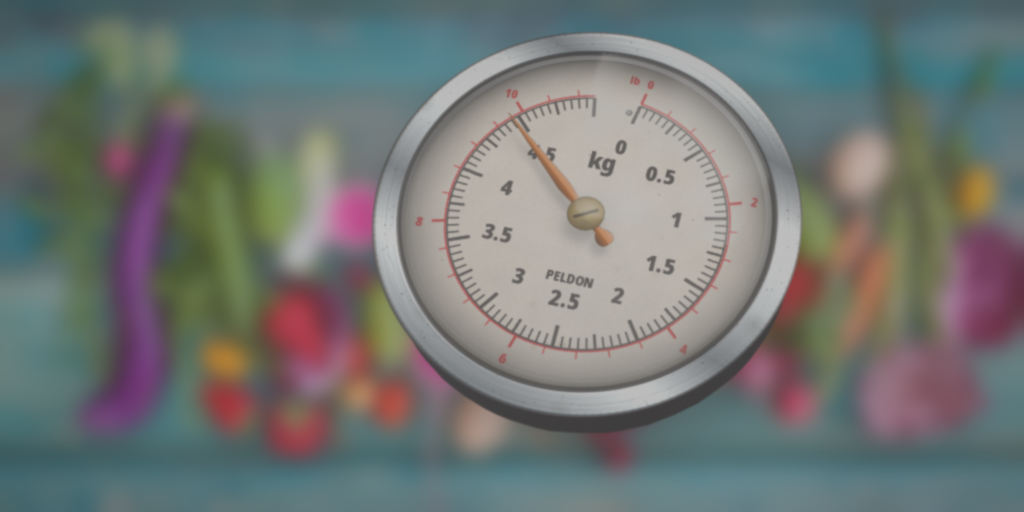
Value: 4.45,kg
